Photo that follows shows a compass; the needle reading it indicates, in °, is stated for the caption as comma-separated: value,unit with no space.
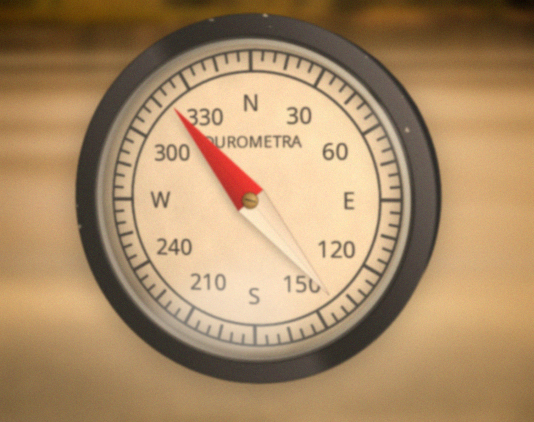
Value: 320,°
